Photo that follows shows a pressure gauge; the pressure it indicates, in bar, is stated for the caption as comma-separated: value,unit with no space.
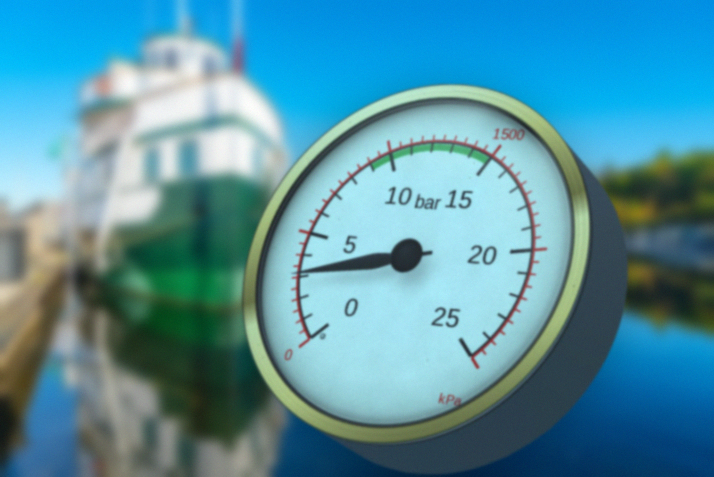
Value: 3,bar
